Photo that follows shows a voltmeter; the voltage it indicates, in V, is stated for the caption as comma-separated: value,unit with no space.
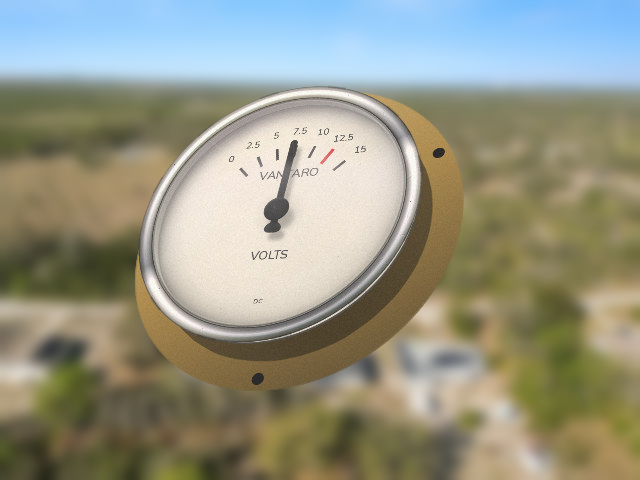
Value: 7.5,V
